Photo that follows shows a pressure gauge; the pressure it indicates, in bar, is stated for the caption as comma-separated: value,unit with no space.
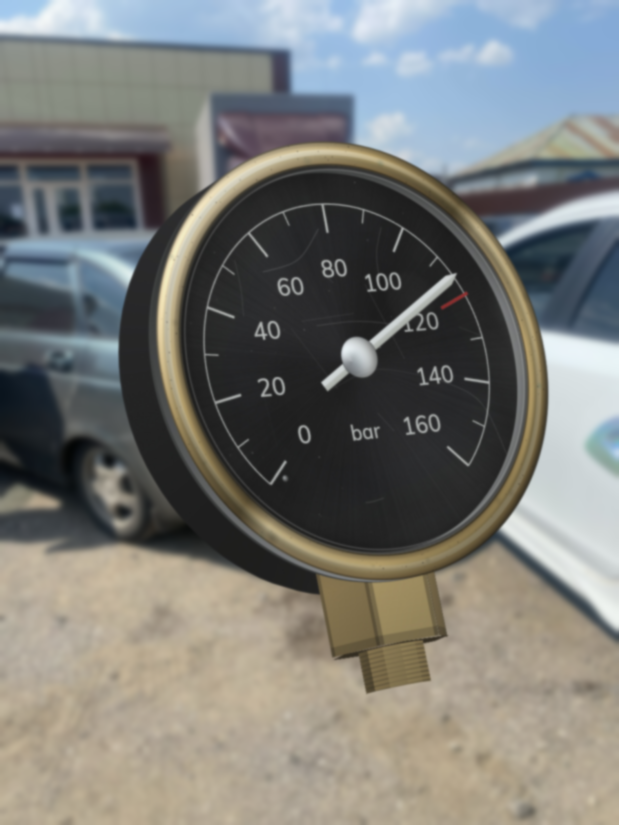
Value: 115,bar
